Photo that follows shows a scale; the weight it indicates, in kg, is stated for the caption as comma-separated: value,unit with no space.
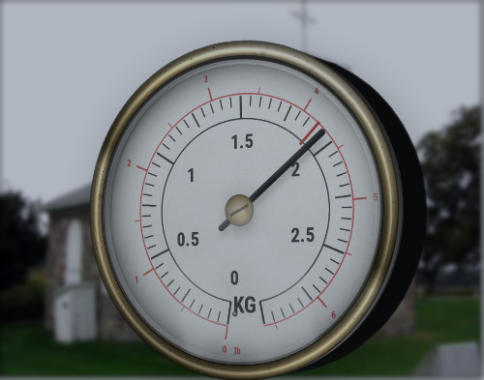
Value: 1.95,kg
